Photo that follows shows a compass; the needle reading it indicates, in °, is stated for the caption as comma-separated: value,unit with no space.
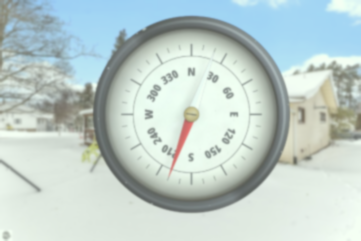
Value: 200,°
